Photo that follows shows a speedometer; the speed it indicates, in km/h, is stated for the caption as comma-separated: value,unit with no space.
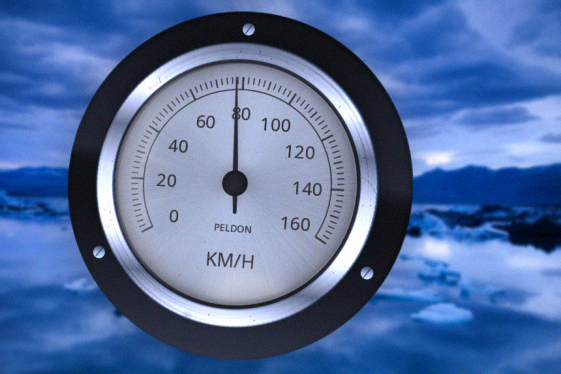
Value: 78,km/h
